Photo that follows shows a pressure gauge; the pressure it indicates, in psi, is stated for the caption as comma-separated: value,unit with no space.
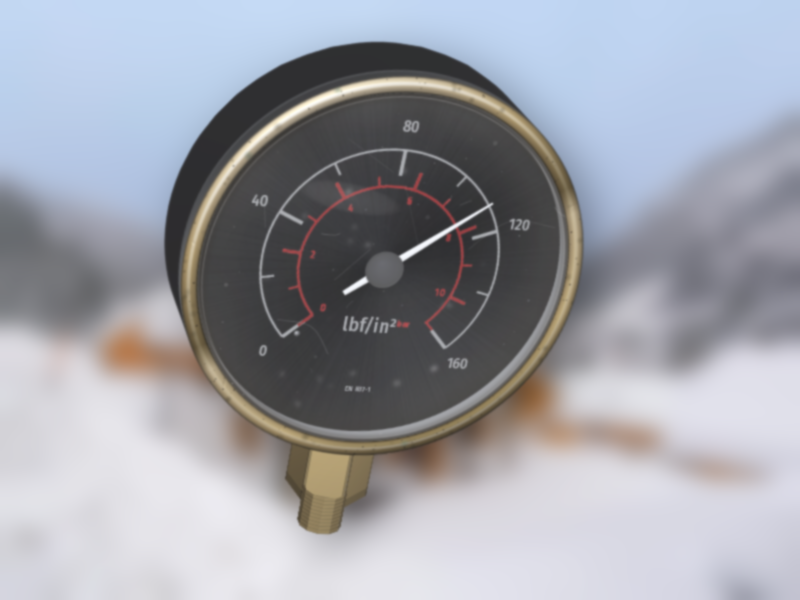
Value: 110,psi
